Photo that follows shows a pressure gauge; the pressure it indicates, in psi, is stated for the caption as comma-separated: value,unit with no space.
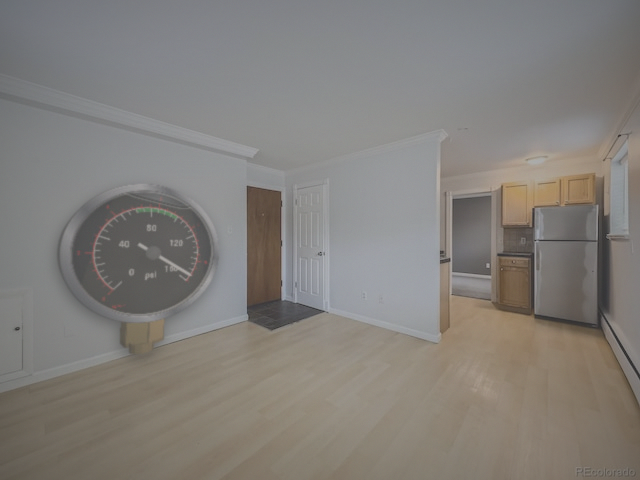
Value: 155,psi
